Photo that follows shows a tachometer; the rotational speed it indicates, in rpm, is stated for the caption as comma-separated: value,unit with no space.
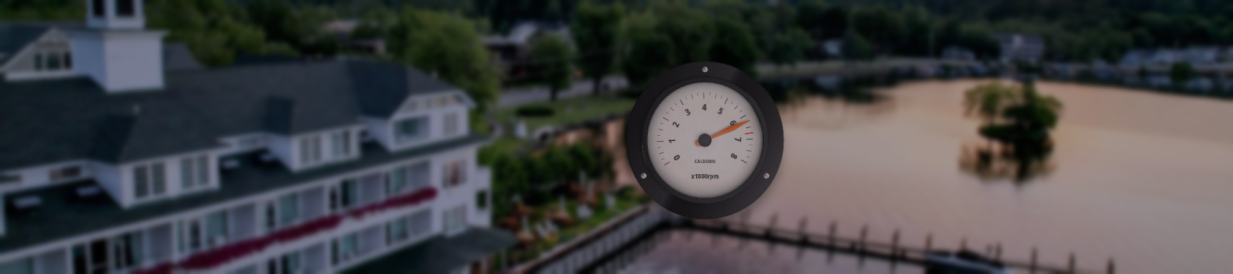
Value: 6250,rpm
